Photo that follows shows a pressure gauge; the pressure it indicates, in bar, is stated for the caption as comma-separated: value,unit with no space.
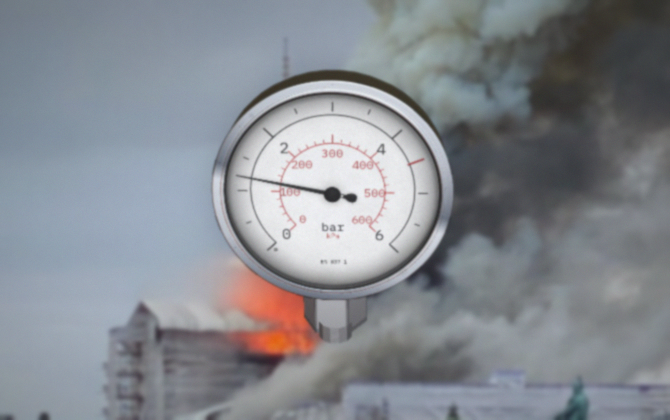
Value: 1.25,bar
